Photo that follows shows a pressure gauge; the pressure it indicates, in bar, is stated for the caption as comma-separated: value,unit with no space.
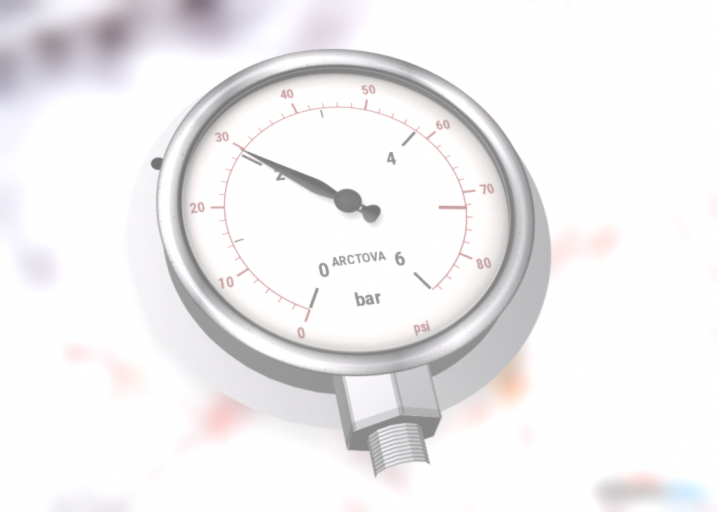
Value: 2,bar
